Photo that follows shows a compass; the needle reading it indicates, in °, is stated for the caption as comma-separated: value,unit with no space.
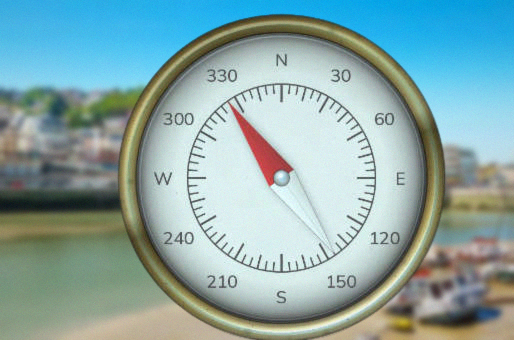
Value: 325,°
